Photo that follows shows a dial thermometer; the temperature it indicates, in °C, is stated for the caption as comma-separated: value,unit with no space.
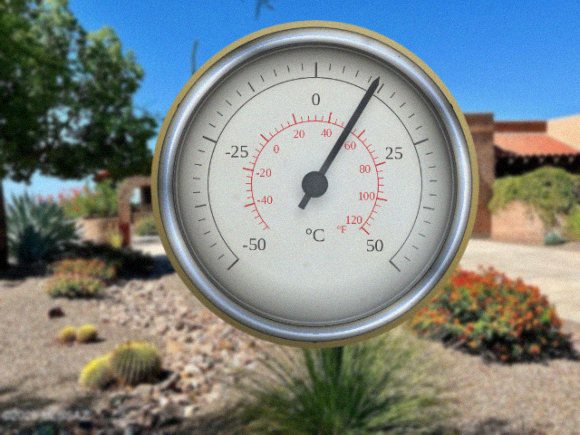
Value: 11.25,°C
